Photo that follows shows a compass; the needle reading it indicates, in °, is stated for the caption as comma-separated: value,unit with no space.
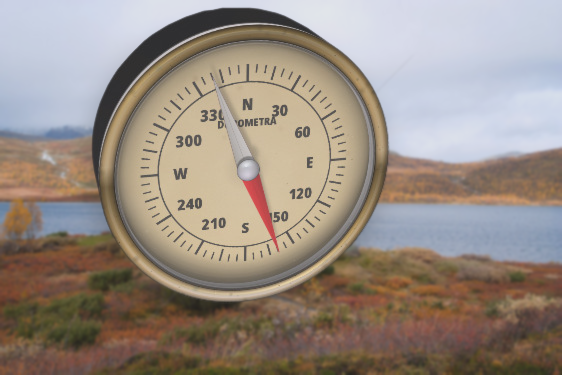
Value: 160,°
